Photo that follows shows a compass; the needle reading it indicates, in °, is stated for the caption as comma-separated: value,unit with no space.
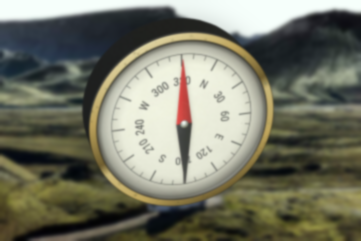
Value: 330,°
